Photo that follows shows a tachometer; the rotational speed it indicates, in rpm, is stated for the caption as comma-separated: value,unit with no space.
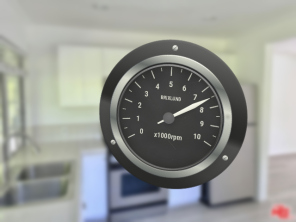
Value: 7500,rpm
